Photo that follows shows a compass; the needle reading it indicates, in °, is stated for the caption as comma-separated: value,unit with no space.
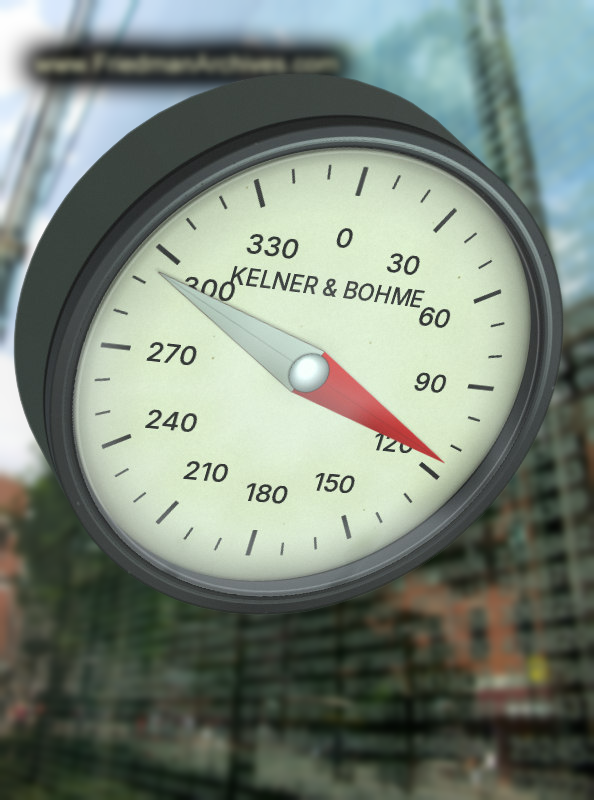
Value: 115,°
